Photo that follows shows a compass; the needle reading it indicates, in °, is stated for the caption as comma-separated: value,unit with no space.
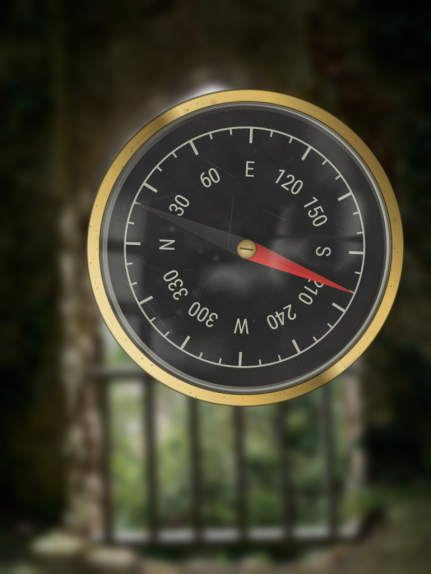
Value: 200,°
